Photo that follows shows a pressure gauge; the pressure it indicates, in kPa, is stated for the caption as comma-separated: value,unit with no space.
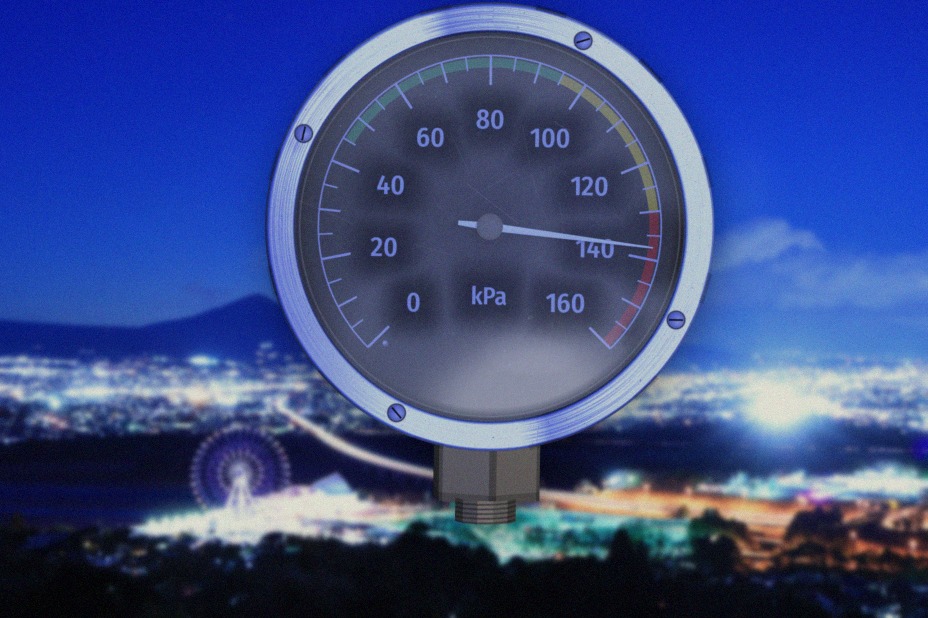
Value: 137.5,kPa
